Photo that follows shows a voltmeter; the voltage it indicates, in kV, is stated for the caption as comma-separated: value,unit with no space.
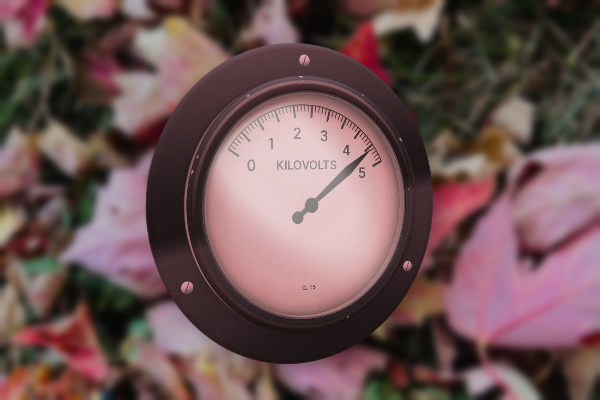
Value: 4.5,kV
